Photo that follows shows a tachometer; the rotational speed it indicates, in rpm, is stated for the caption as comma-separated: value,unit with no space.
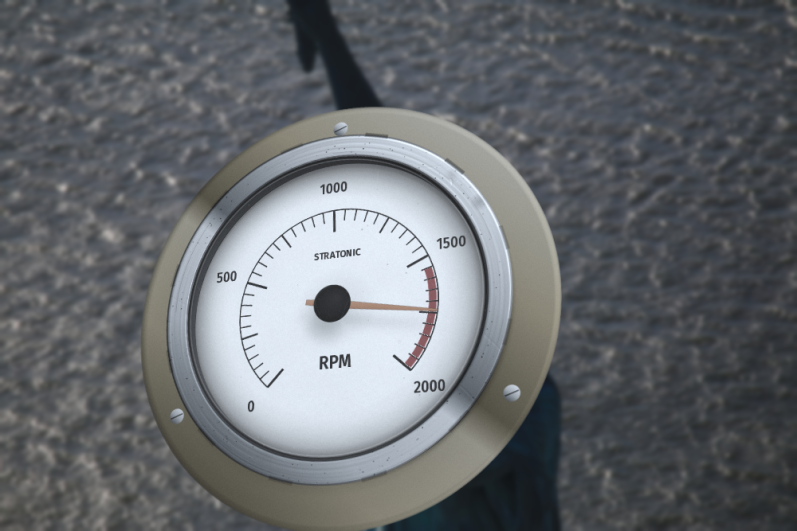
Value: 1750,rpm
